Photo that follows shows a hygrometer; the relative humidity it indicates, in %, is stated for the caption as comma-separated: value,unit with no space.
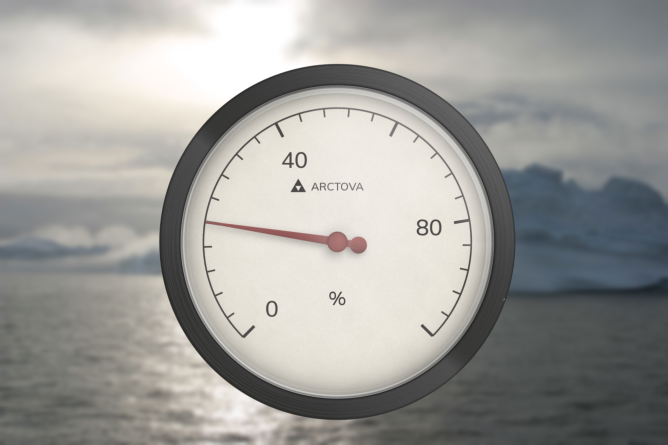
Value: 20,%
